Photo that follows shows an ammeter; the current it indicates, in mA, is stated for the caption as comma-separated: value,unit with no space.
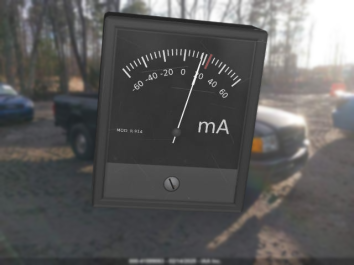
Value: 16,mA
